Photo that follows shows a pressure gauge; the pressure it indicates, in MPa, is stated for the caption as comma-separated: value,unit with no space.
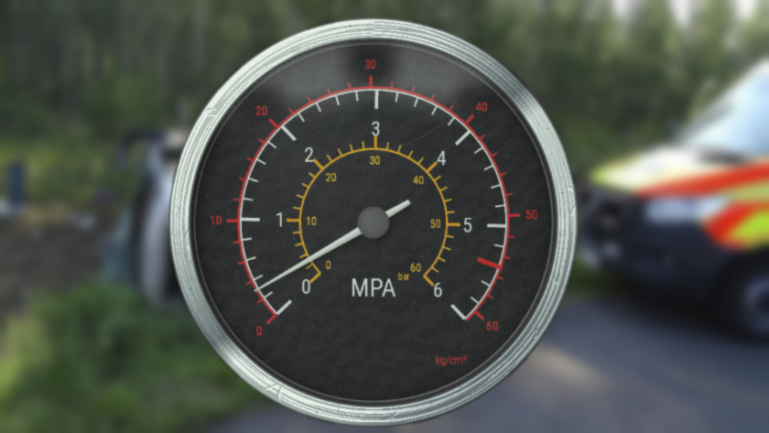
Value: 0.3,MPa
